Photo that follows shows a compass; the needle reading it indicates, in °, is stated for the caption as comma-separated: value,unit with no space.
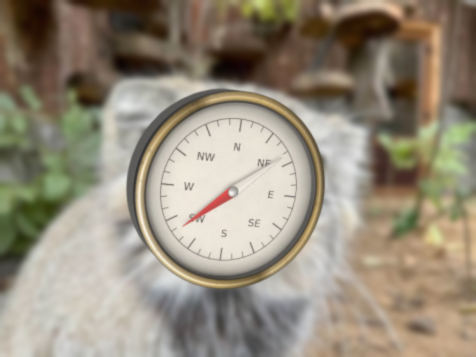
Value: 230,°
